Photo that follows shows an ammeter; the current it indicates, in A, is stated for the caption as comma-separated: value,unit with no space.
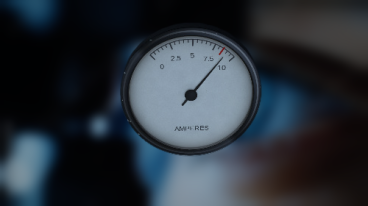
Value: 9,A
